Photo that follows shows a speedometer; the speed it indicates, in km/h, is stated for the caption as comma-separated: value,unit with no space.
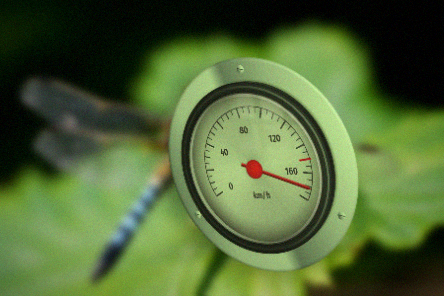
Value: 170,km/h
